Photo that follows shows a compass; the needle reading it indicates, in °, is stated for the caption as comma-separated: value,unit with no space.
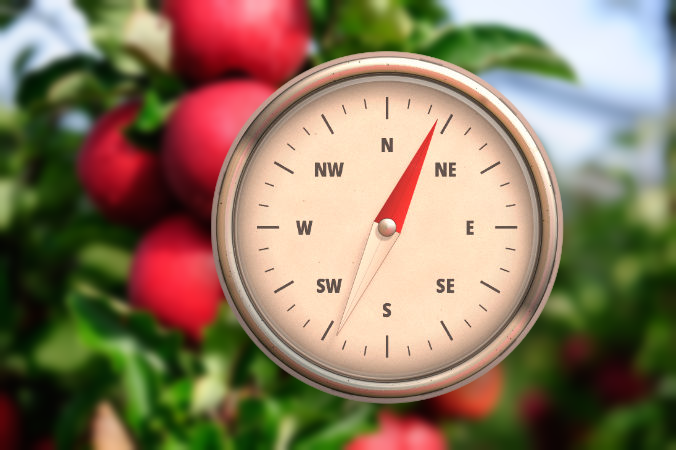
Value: 25,°
